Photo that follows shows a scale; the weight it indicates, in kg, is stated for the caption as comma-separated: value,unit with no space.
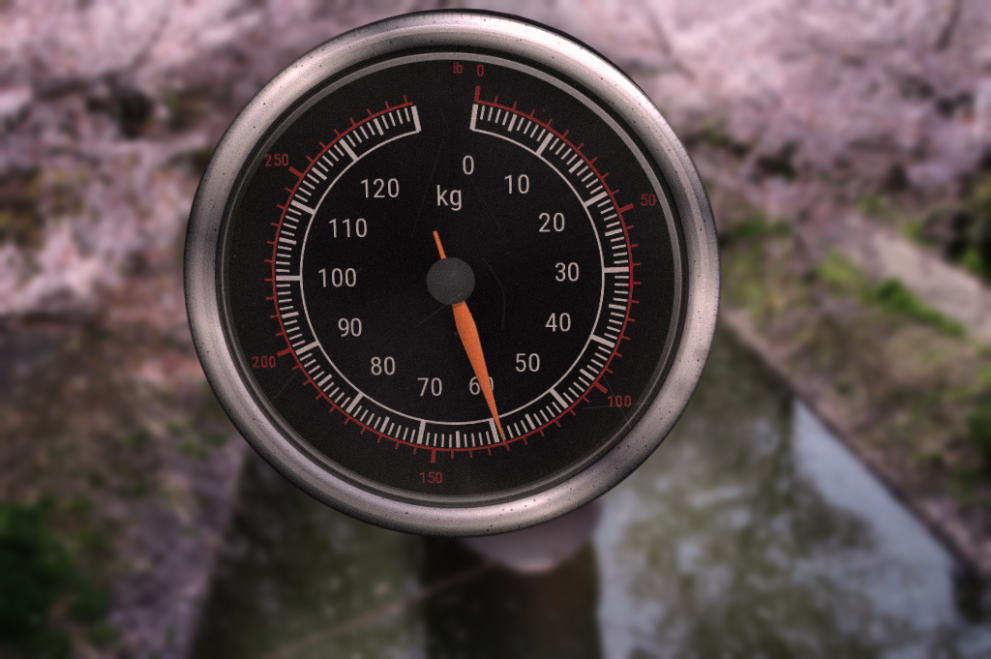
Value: 59,kg
